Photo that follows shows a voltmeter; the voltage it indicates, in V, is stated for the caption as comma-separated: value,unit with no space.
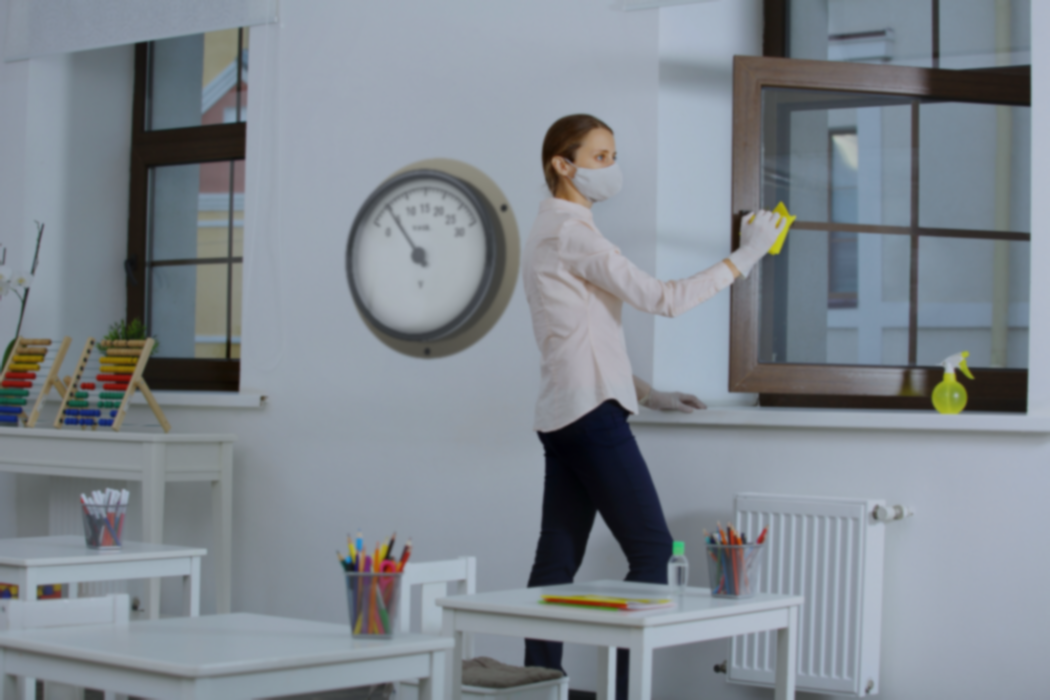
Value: 5,V
